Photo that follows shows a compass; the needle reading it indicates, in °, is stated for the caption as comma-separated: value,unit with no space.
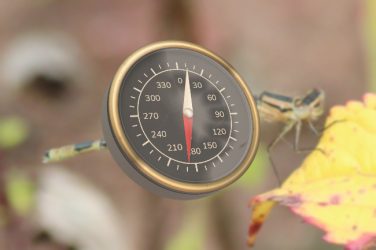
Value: 190,°
